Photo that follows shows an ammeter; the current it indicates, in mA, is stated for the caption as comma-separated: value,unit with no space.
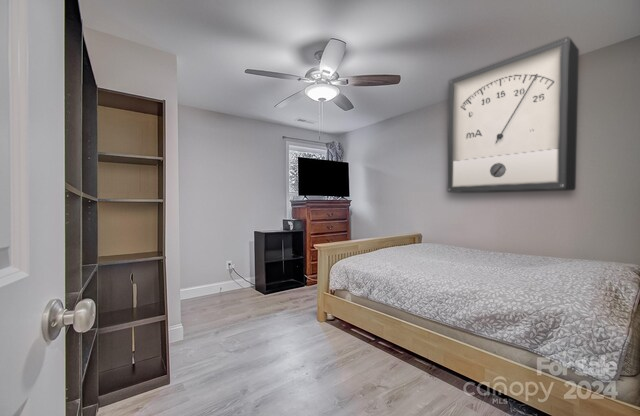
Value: 22,mA
